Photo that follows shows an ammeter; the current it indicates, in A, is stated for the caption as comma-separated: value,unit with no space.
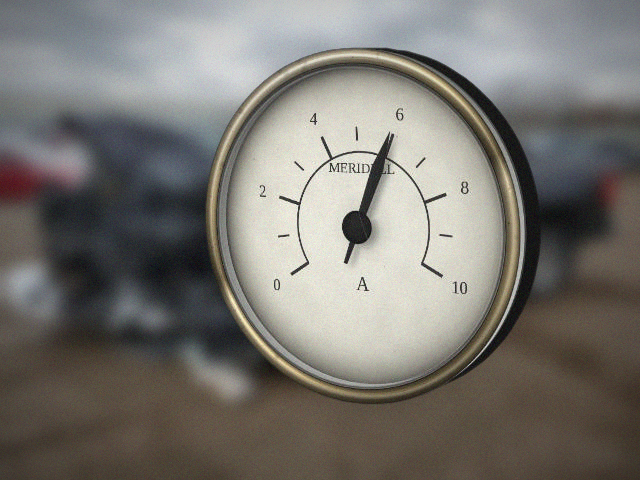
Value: 6,A
